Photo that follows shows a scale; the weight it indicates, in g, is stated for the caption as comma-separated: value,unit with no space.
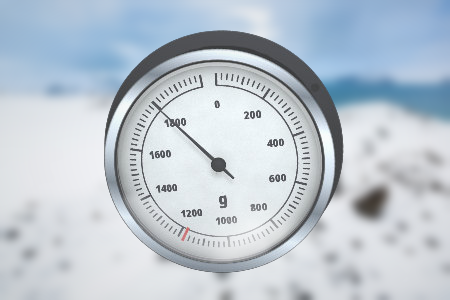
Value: 1800,g
